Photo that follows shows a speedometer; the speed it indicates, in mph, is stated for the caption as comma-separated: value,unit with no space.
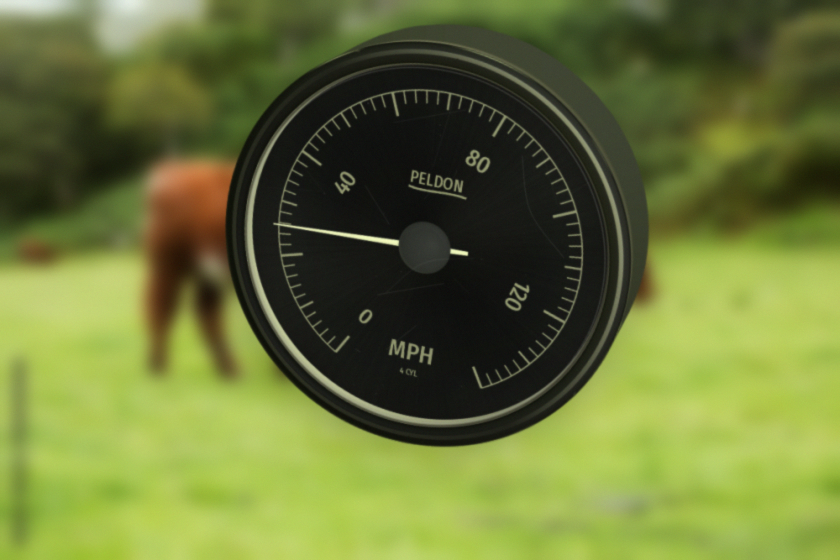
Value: 26,mph
